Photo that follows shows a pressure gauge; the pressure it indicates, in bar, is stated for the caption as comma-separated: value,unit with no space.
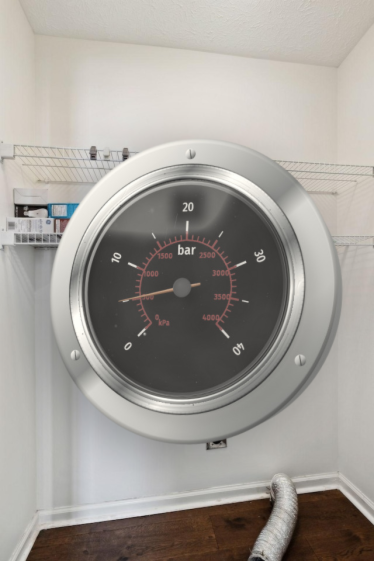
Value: 5,bar
